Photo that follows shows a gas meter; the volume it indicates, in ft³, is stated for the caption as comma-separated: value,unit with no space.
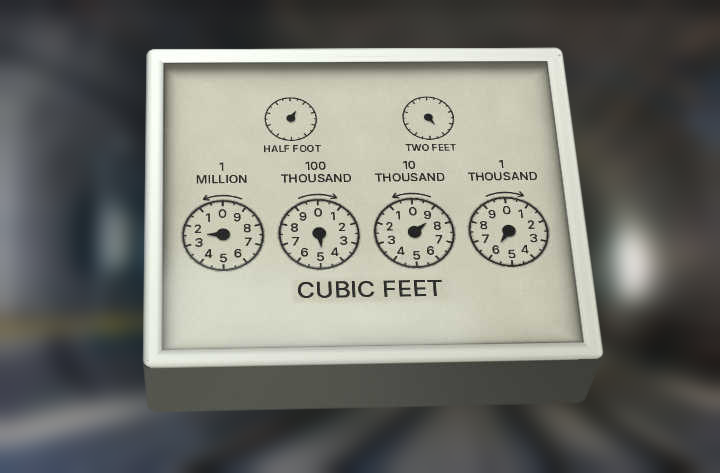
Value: 248600,ft³
